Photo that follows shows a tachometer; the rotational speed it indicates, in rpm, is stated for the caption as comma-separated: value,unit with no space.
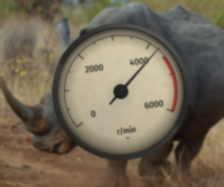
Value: 4250,rpm
